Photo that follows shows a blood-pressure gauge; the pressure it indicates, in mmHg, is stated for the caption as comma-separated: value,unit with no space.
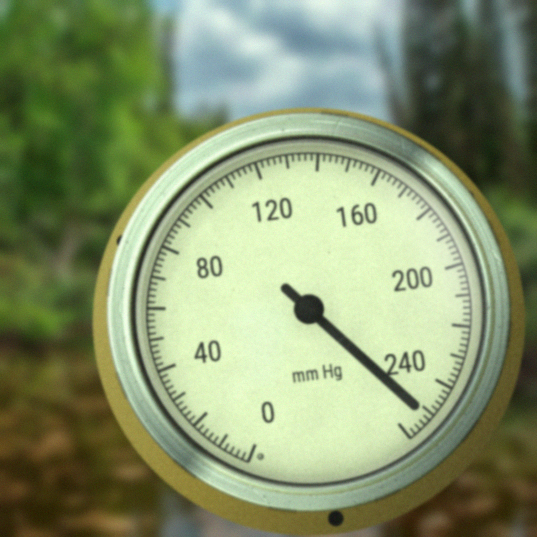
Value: 252,mmHg
